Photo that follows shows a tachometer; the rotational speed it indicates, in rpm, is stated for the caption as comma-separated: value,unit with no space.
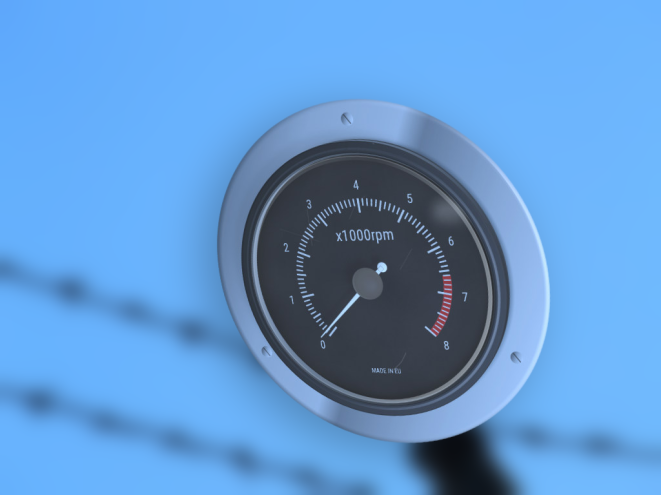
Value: 100,rpm
